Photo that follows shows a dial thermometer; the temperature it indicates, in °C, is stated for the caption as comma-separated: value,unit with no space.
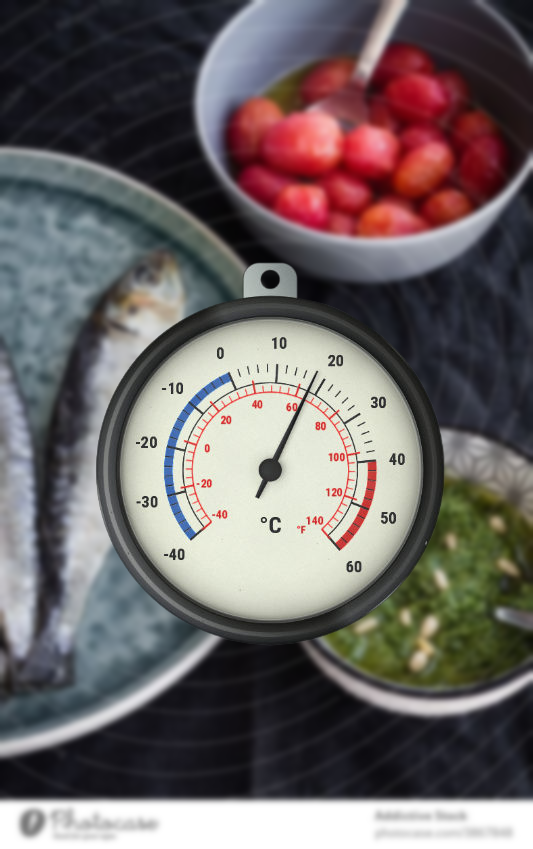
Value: 18,°C
